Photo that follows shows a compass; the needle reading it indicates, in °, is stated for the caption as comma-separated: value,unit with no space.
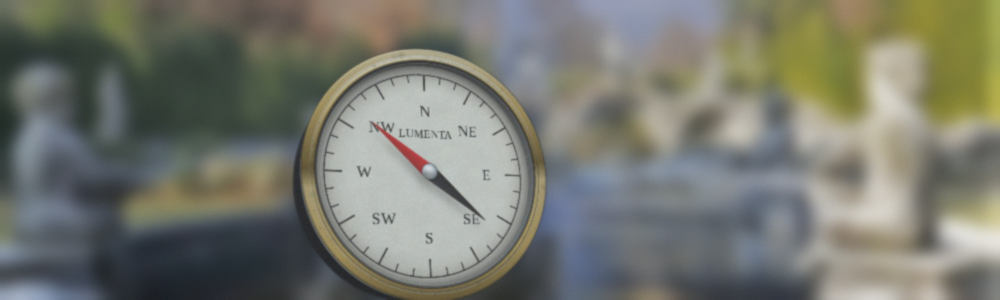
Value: 310,°
